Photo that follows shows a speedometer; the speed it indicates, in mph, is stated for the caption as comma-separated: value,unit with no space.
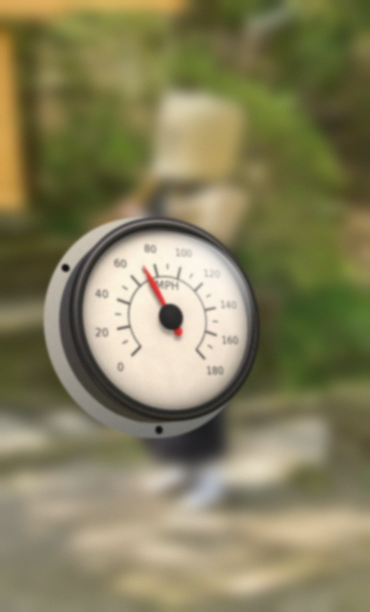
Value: 70,mph
